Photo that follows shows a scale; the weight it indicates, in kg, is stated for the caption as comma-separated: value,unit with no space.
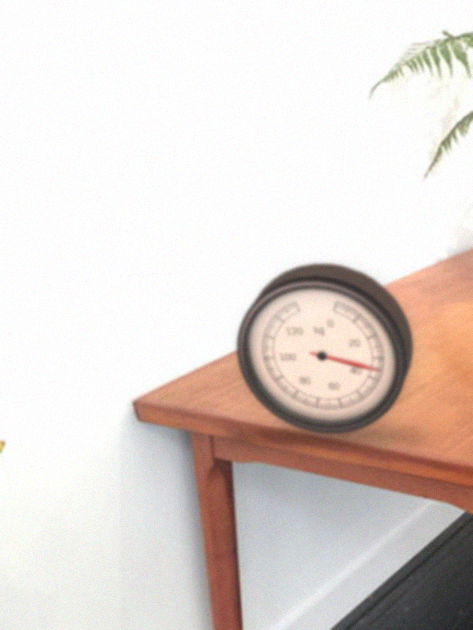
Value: 35,kg
